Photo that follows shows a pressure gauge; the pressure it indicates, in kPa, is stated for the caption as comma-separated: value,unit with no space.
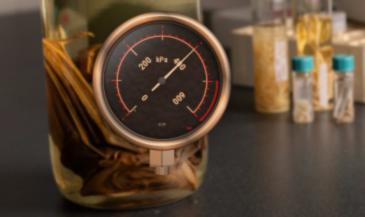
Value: 400,kPa
